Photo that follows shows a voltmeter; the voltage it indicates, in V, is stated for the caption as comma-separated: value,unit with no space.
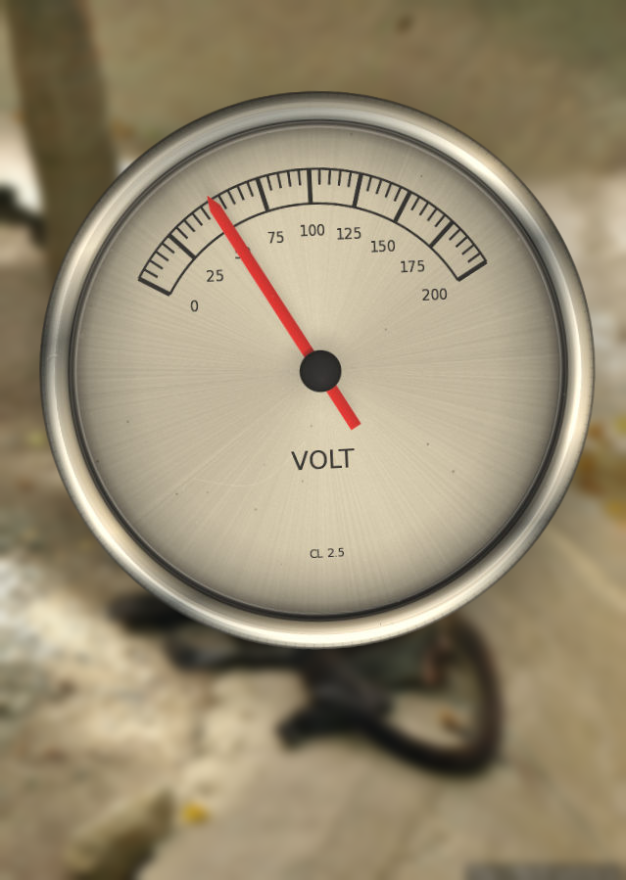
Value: 50,V
